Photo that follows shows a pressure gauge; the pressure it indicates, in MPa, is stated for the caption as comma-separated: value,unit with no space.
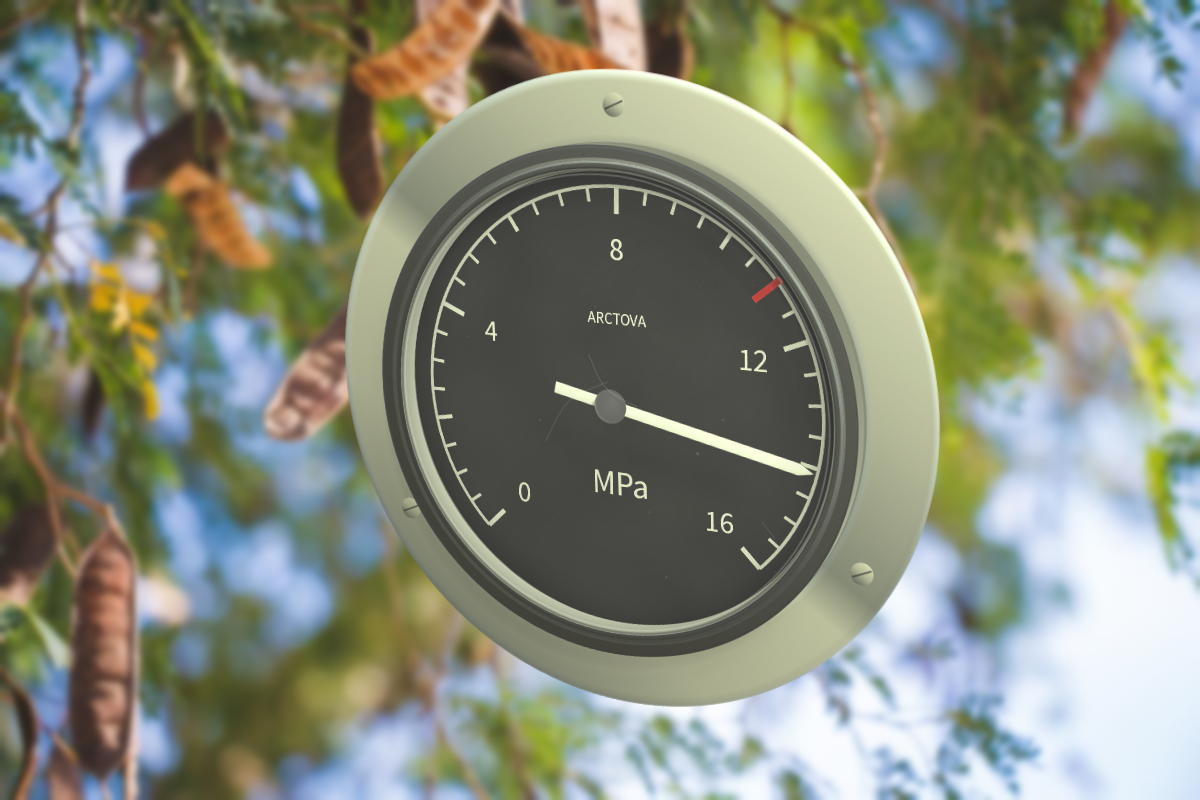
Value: 14,MPa
